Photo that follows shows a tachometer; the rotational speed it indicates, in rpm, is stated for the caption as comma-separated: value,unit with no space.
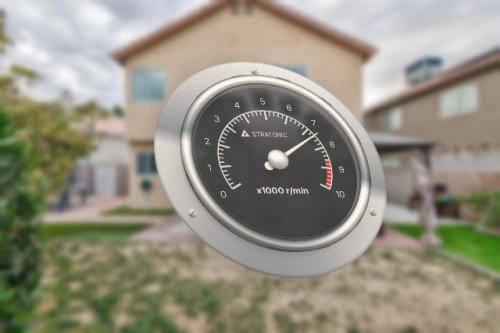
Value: 7400,rpm
